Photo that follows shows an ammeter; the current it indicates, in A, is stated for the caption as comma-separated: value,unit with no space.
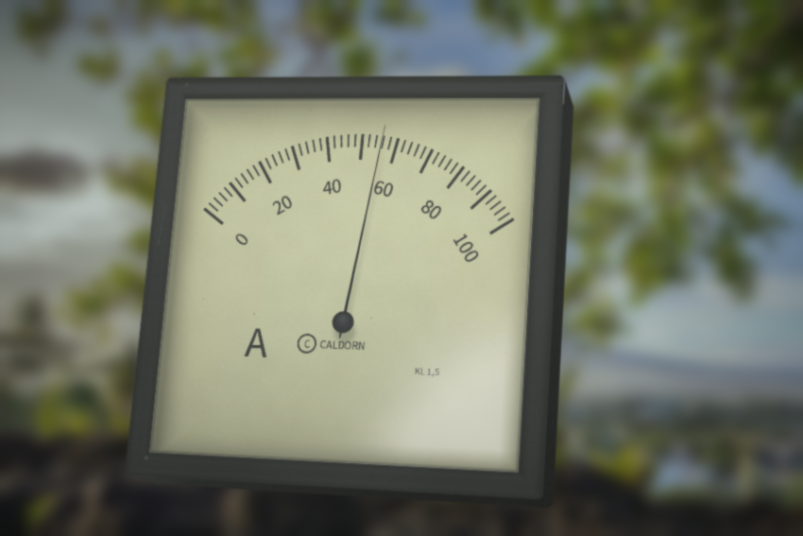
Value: 56,A
